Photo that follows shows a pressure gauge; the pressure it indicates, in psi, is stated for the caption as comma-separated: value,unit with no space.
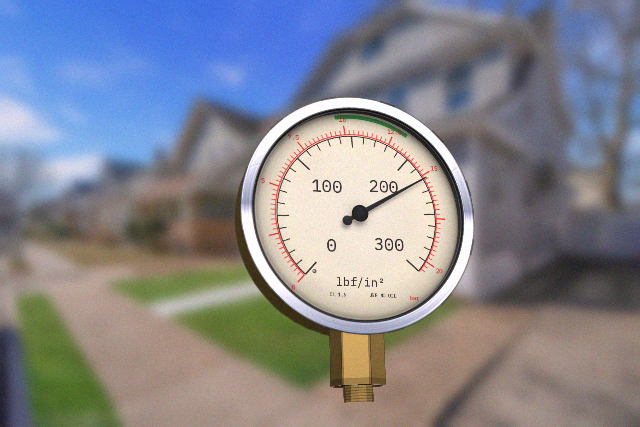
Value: 220,psi
